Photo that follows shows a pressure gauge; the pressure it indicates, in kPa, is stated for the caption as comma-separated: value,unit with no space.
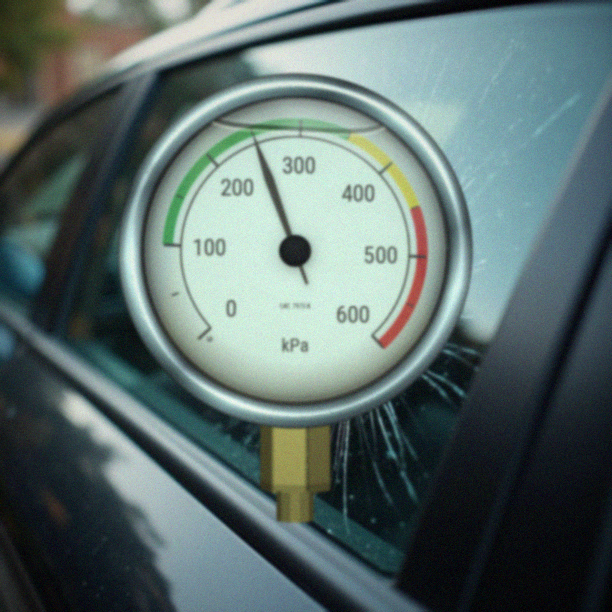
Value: 250,kPa
